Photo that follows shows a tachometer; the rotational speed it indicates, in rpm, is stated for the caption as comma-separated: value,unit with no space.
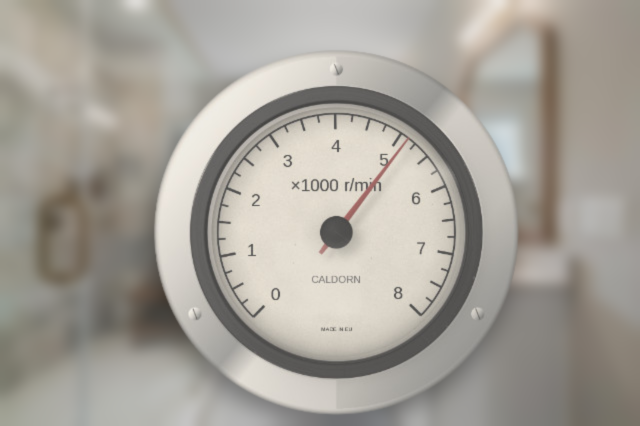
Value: 5125,rpm
